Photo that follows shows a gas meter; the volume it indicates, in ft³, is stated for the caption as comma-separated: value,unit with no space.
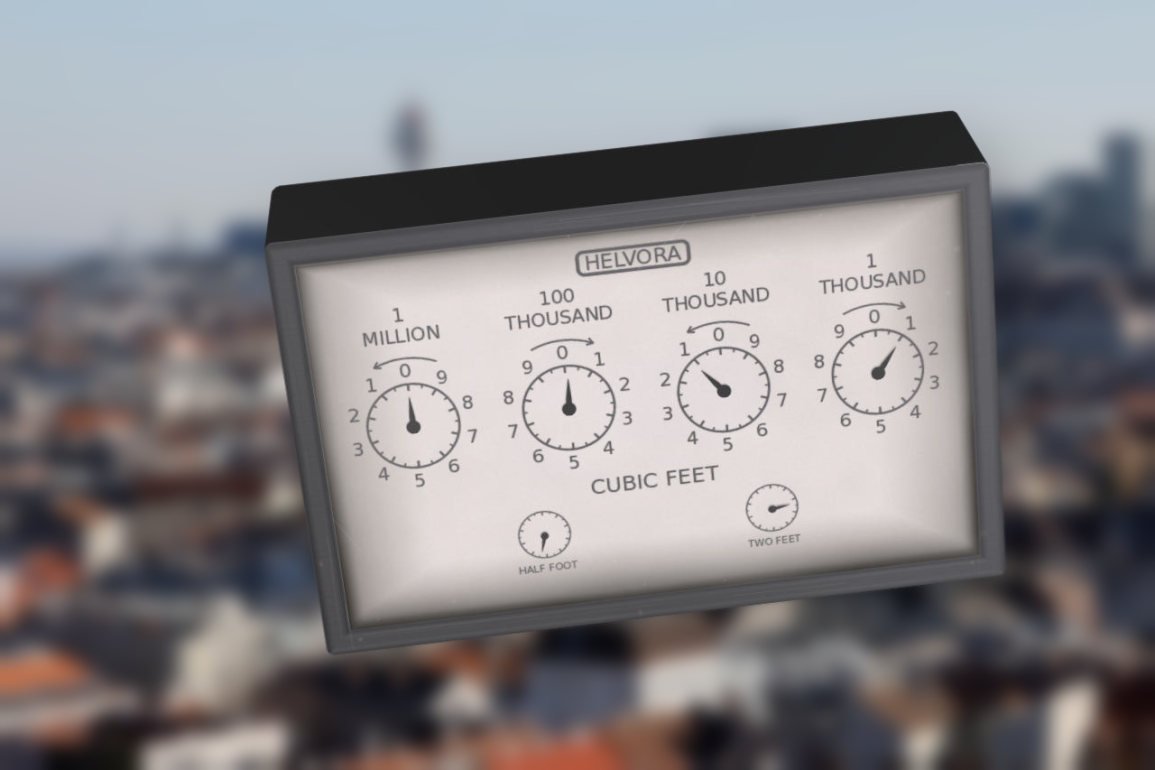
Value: 1100,ft³
